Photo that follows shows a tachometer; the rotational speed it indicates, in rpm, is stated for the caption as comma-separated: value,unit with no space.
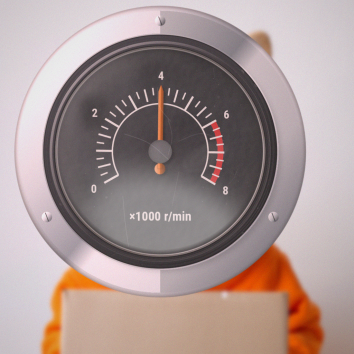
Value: 4000,rpm
